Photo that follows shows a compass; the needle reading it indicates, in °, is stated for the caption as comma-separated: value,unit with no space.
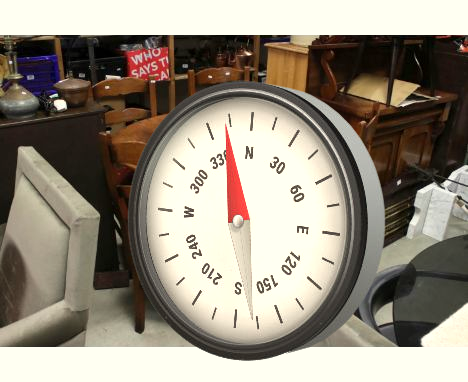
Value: 345,°
